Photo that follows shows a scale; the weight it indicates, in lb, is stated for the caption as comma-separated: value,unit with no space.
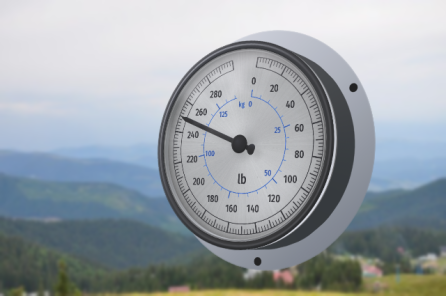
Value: 250,lb
